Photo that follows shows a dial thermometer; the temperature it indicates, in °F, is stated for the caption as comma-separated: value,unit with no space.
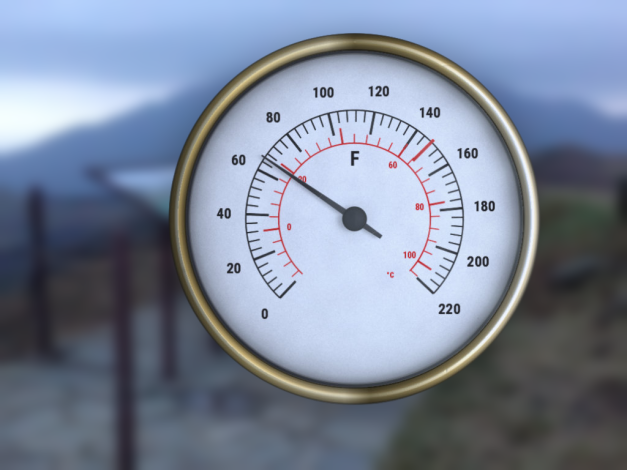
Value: 66,°F
